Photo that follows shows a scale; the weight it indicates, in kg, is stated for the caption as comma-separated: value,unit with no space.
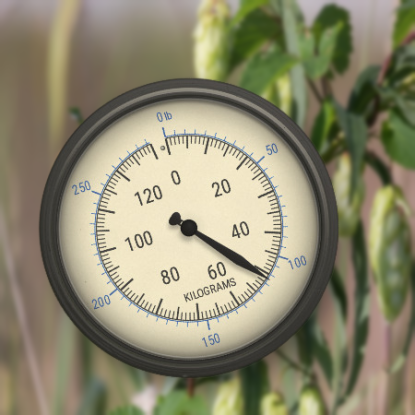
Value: 51,kg
